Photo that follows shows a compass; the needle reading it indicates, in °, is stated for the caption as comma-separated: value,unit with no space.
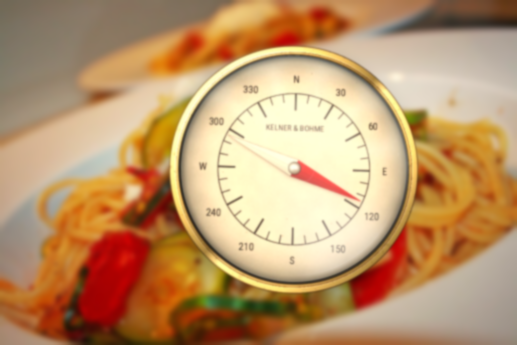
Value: 115,°
